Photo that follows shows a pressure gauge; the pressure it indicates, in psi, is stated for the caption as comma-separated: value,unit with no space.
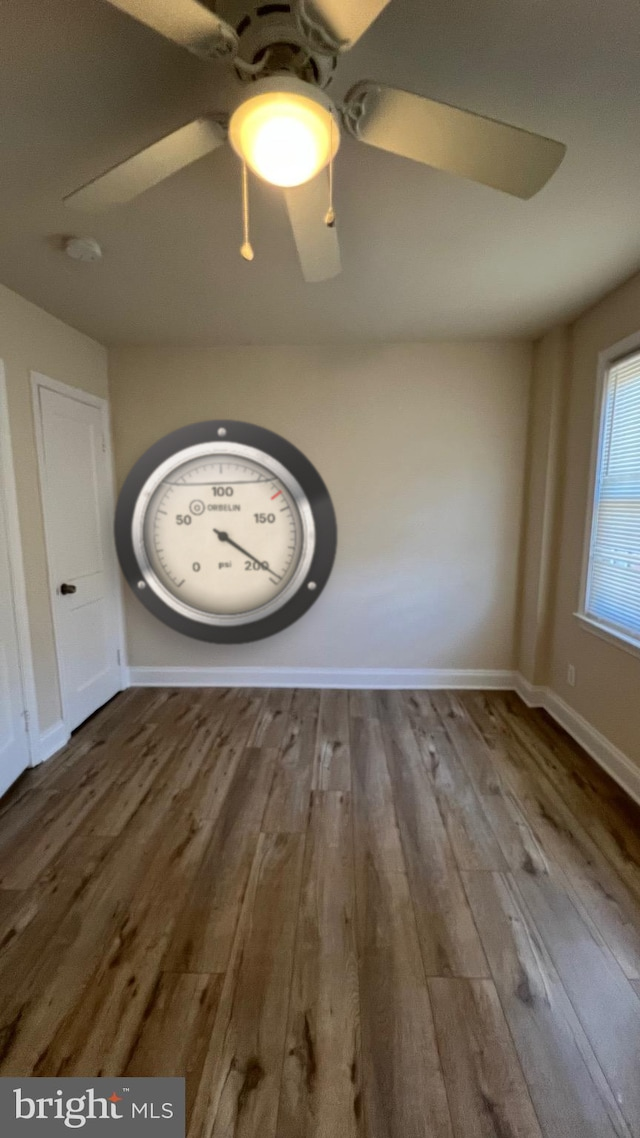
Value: 195,psi
